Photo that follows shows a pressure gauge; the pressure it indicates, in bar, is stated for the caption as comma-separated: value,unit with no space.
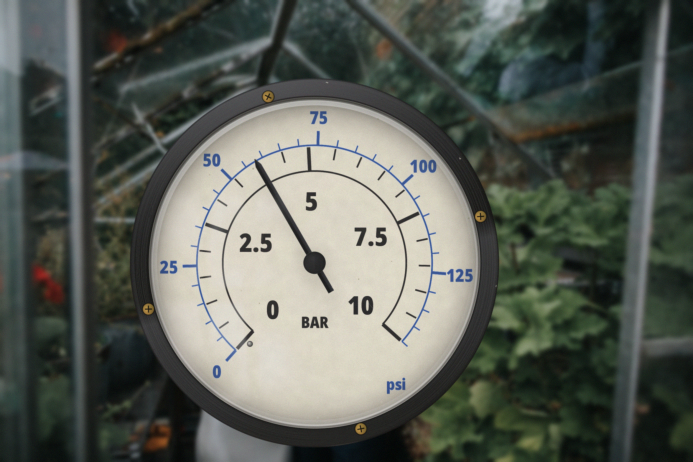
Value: 4,bar
